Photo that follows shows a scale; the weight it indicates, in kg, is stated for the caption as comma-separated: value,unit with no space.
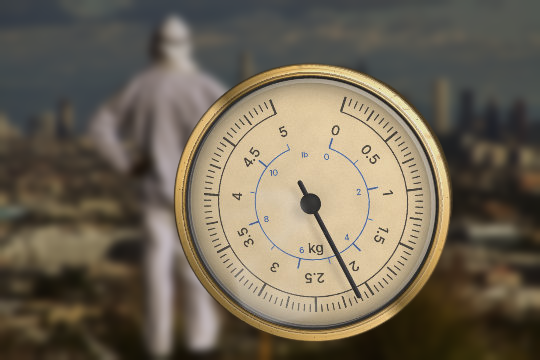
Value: 2.1,kg
